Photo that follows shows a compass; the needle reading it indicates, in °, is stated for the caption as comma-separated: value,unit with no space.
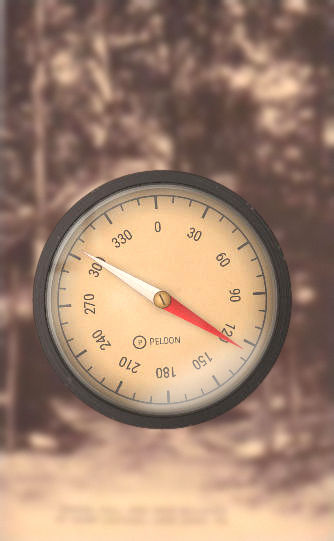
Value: 125,°
